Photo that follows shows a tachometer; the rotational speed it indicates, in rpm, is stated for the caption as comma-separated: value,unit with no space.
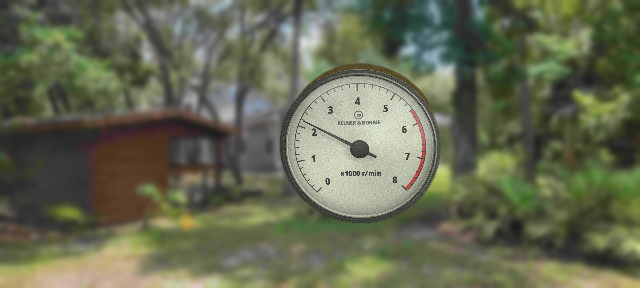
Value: 2200,rpm
